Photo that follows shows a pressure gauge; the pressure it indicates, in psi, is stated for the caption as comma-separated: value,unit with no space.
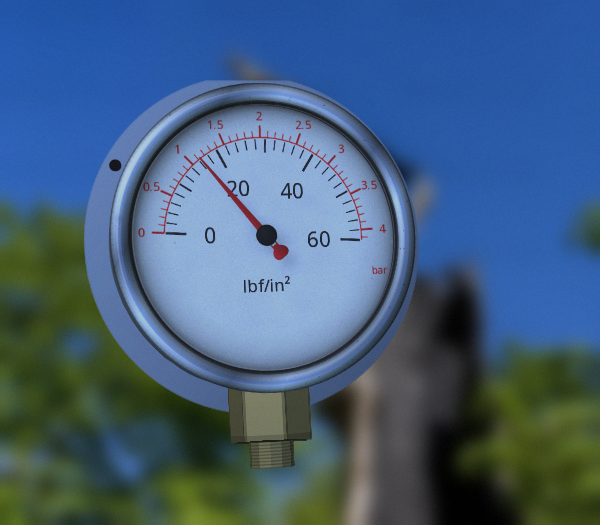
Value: 16,psi
